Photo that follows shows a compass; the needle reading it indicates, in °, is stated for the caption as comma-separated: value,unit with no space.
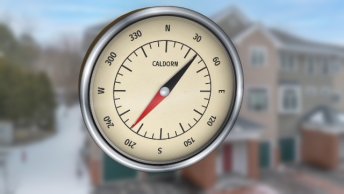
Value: 220,°
